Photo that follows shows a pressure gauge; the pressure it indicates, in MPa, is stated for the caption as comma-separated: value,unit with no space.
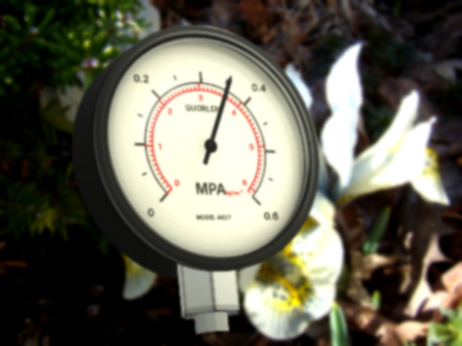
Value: 0.35,MPa
